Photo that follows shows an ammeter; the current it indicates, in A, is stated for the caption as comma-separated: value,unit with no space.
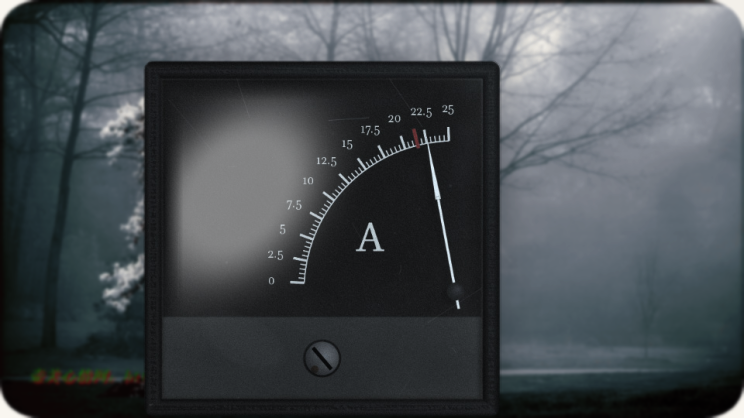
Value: 22.5,A
